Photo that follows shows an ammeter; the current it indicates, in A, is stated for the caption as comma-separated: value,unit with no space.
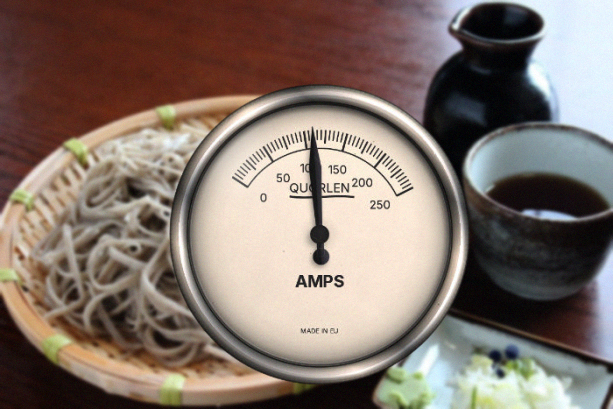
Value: 110,A
